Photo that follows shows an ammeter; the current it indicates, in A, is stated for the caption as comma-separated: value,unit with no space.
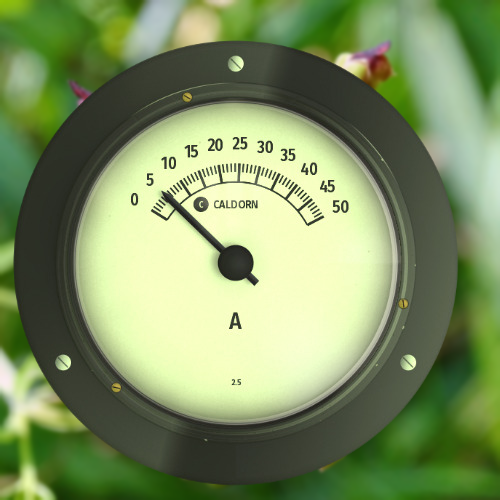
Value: 5,A
